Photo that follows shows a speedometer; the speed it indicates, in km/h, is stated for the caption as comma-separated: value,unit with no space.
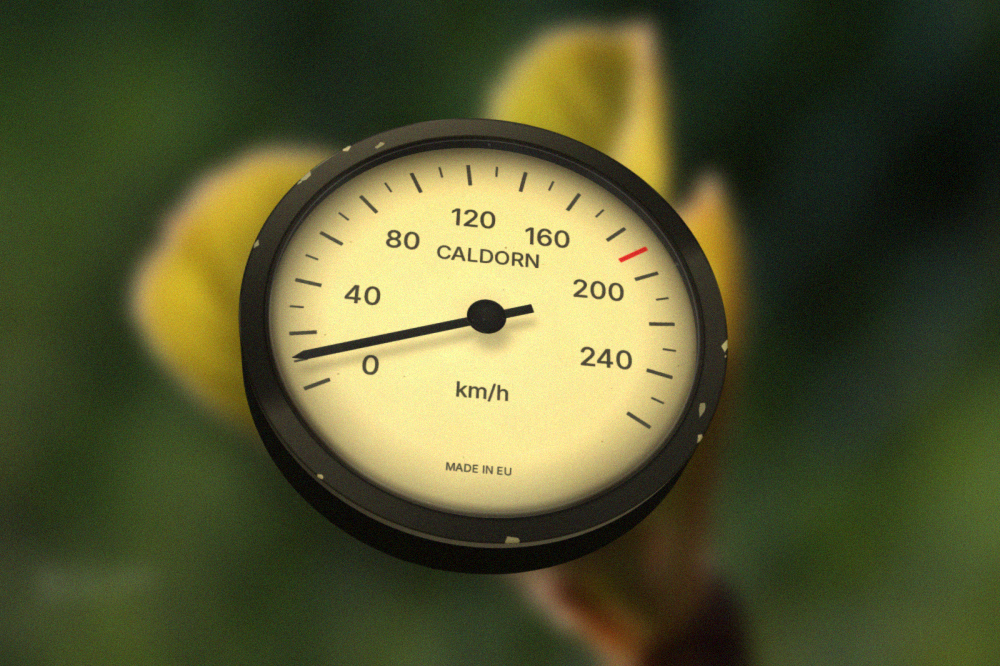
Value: 10,km/h
